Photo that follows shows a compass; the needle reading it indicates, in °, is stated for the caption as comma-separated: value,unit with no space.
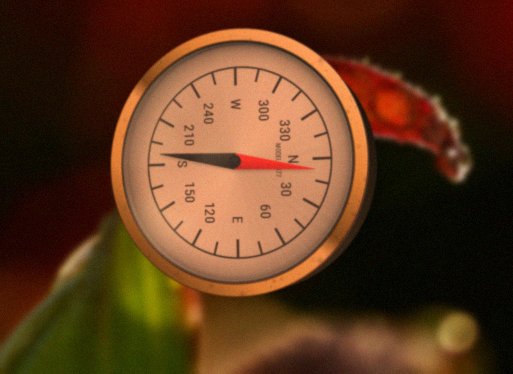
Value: 7.5,°
